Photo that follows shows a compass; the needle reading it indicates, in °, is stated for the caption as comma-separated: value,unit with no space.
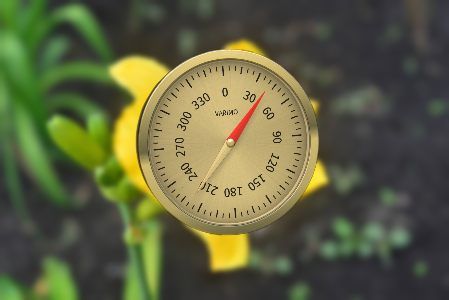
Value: 40,°
